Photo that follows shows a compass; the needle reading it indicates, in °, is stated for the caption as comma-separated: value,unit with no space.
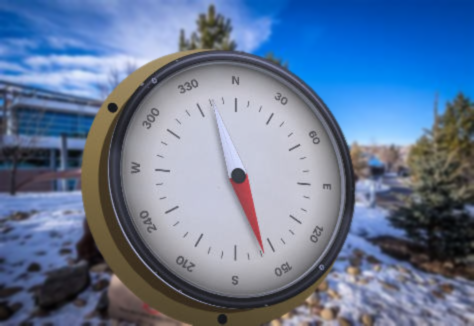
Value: 160,°
